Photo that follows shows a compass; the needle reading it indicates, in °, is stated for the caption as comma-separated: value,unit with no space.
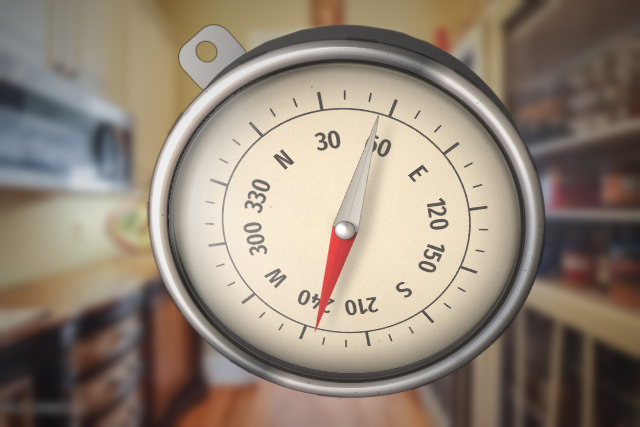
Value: 235,°
